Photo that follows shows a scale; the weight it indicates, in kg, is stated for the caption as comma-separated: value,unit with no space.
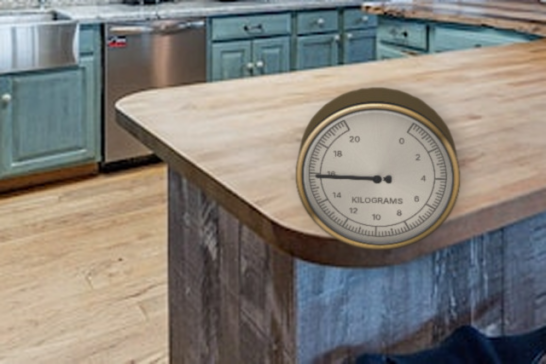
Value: 16,kg
